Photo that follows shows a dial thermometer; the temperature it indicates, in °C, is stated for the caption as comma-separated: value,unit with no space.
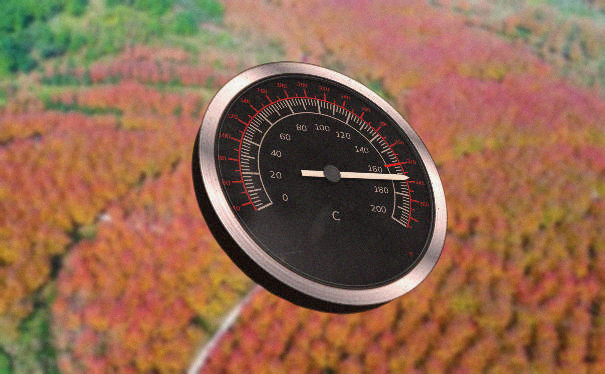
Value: 170,°C
